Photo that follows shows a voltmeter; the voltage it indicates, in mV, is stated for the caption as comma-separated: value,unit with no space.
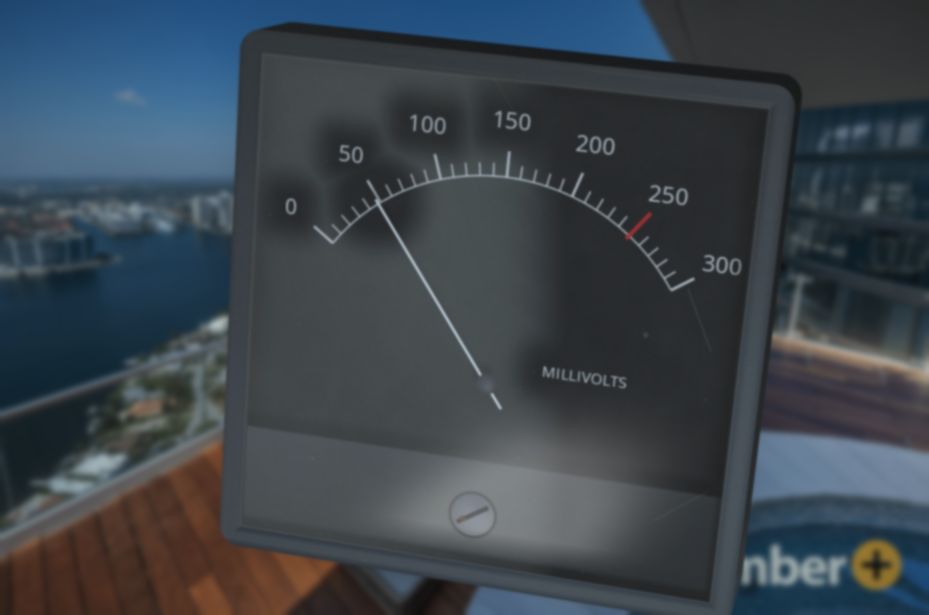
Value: 50,mV
